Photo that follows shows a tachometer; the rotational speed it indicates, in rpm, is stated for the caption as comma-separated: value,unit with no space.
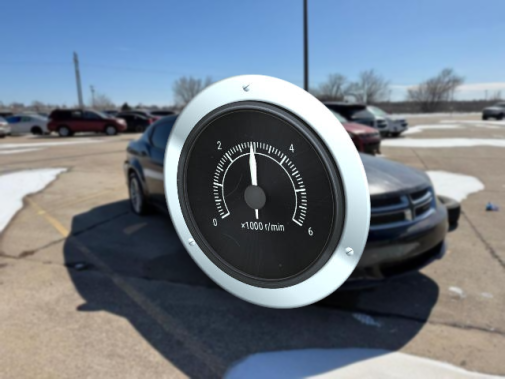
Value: 3000,rpm
